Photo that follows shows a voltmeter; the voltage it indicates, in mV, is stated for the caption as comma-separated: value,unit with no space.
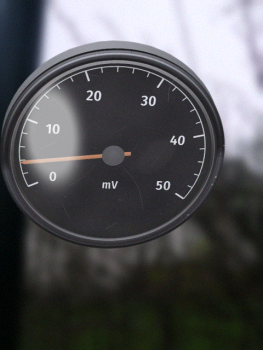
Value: 4,mV
